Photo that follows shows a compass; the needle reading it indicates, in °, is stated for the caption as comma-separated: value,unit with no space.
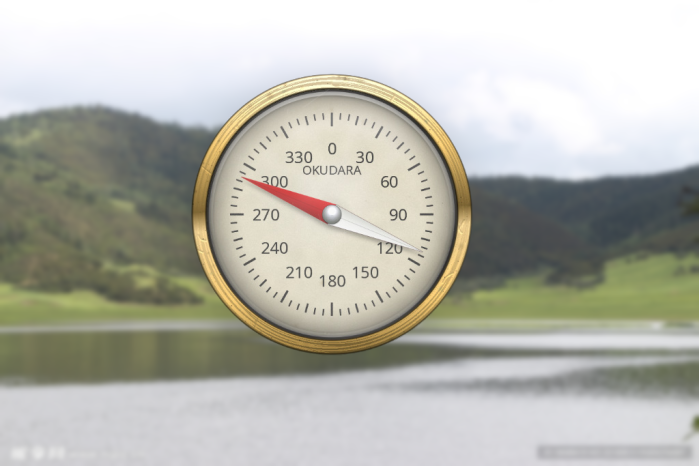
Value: 292.5,°
